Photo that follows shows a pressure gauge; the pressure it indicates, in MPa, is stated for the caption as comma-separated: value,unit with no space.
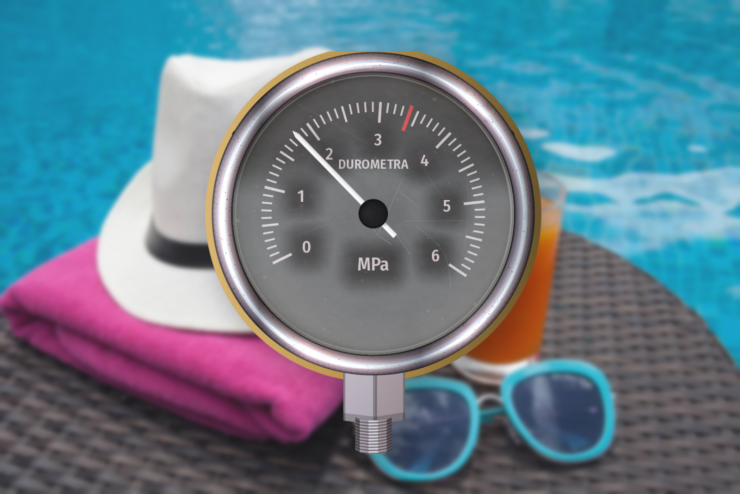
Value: 1.8,MPa
